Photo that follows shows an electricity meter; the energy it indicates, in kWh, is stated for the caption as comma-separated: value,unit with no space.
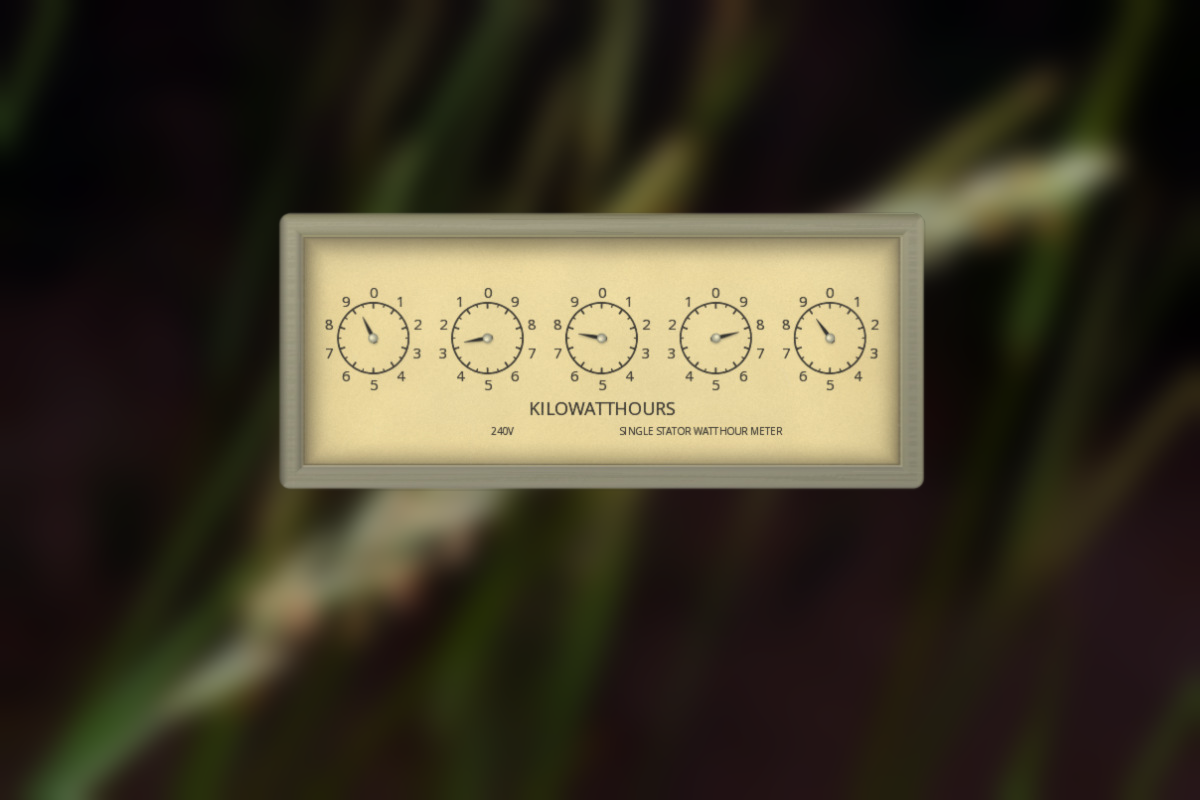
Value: 92779,kWh
